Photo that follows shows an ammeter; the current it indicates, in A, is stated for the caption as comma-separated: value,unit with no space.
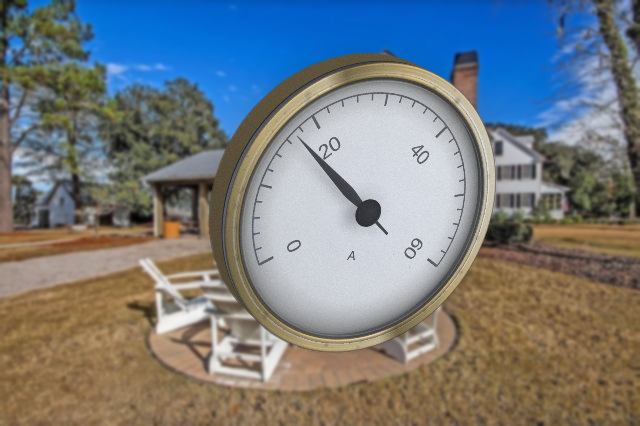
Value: 17,A
